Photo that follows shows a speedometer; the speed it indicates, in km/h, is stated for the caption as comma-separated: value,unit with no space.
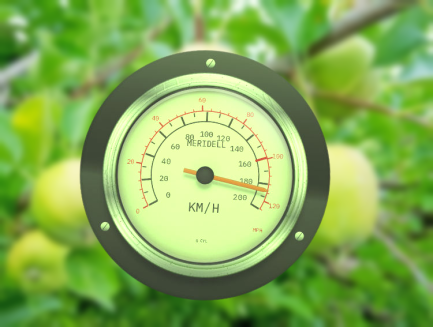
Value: 185,km/h
